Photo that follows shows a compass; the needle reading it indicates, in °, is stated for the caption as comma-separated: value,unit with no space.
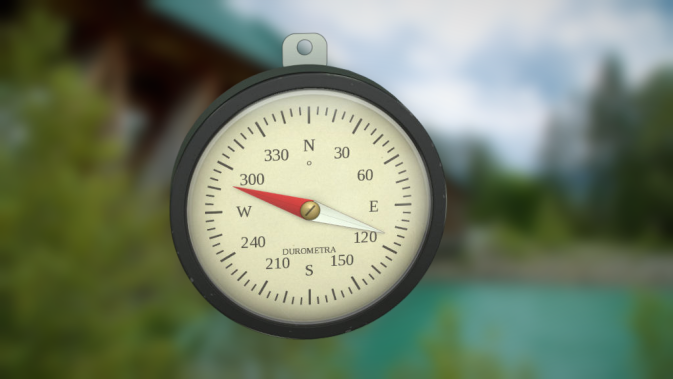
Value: 290,°
